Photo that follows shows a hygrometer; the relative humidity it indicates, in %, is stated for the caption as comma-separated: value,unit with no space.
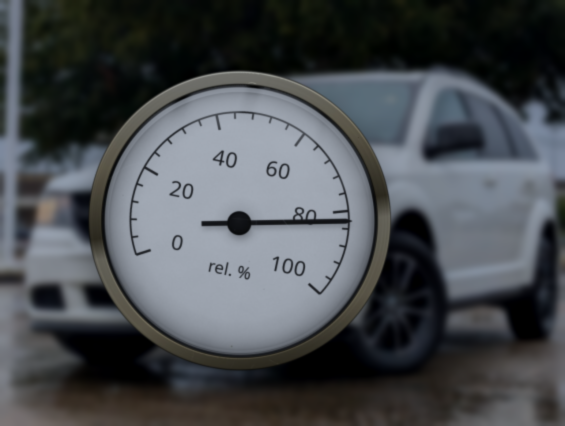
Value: 82,%
